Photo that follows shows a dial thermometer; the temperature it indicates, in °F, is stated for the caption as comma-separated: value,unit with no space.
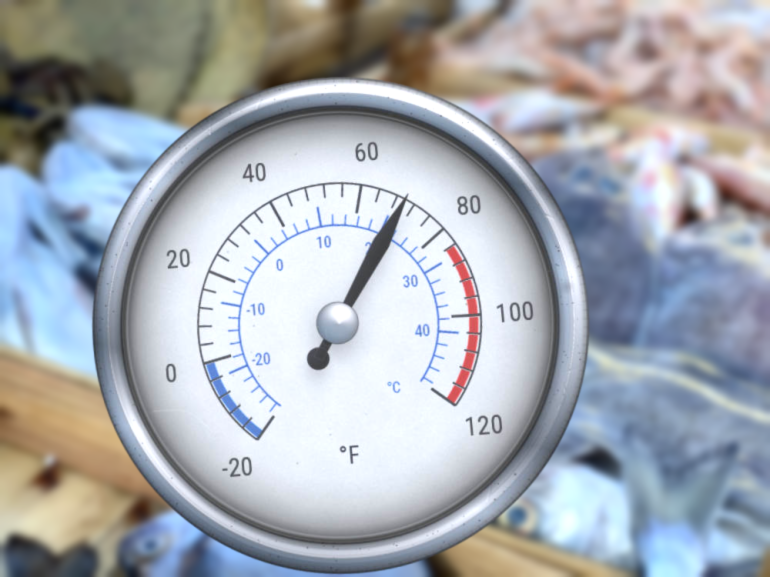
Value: 70,°F
